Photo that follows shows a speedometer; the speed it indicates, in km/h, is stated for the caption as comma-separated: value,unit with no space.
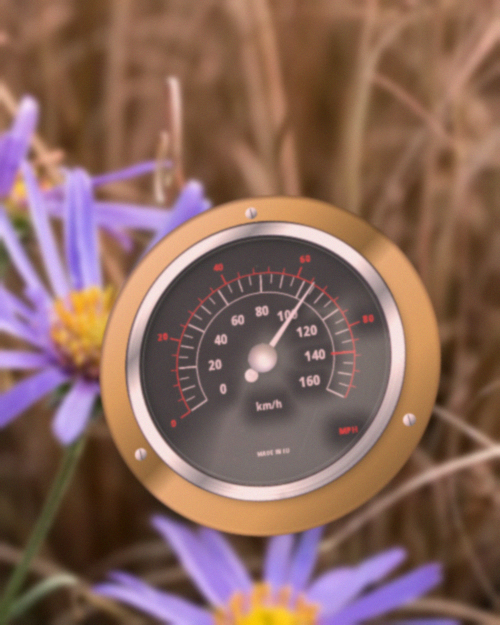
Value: 105,km/h
